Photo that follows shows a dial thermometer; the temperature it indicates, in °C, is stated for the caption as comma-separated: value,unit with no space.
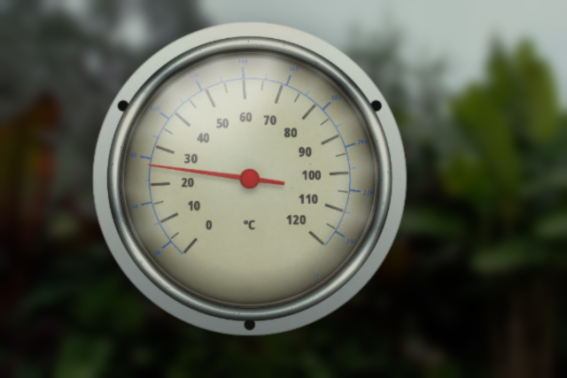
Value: 25,°C
